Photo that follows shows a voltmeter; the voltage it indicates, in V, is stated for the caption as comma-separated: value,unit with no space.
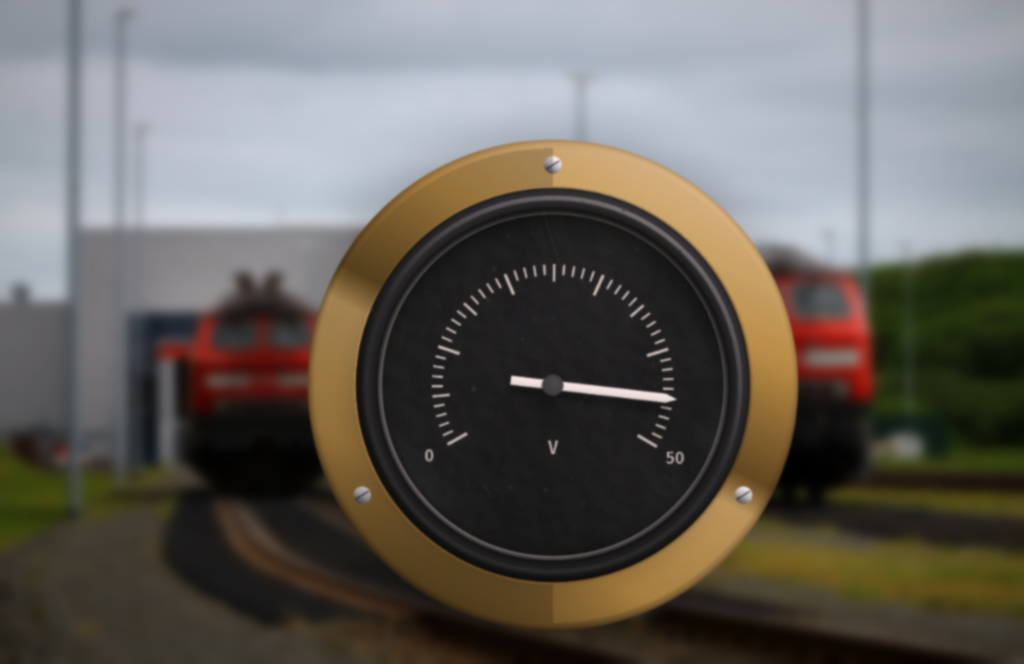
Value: 45,V
